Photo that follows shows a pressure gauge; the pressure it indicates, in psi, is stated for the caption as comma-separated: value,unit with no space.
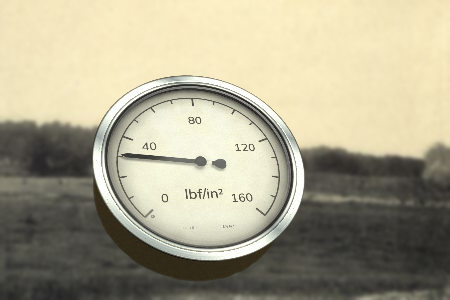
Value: 30,psi
